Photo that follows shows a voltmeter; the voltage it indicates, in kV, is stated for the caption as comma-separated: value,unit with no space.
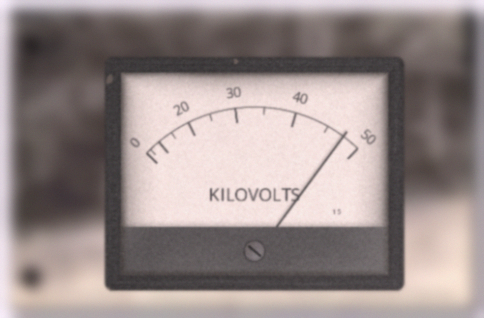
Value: 47.5,kV
